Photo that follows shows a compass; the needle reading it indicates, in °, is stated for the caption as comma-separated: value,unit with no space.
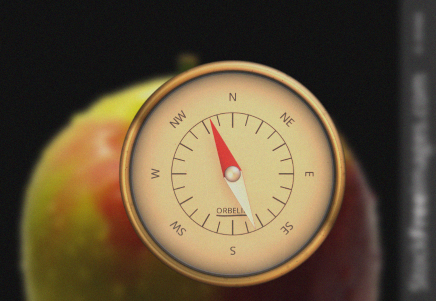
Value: 337.5,°
